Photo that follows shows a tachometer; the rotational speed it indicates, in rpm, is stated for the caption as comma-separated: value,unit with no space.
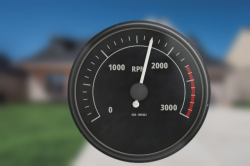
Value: 1700,rpm
